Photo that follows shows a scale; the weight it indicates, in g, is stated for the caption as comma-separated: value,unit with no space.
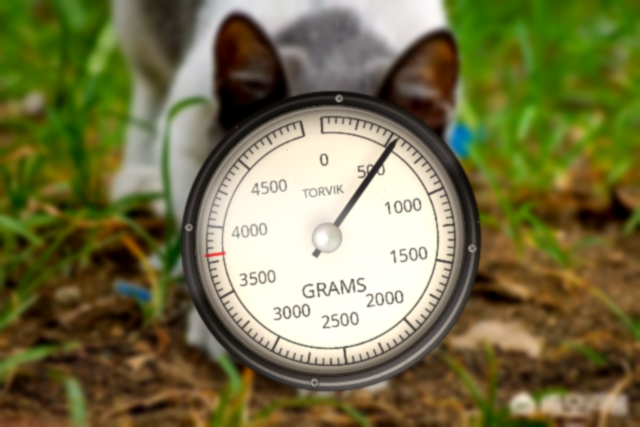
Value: 550,g
